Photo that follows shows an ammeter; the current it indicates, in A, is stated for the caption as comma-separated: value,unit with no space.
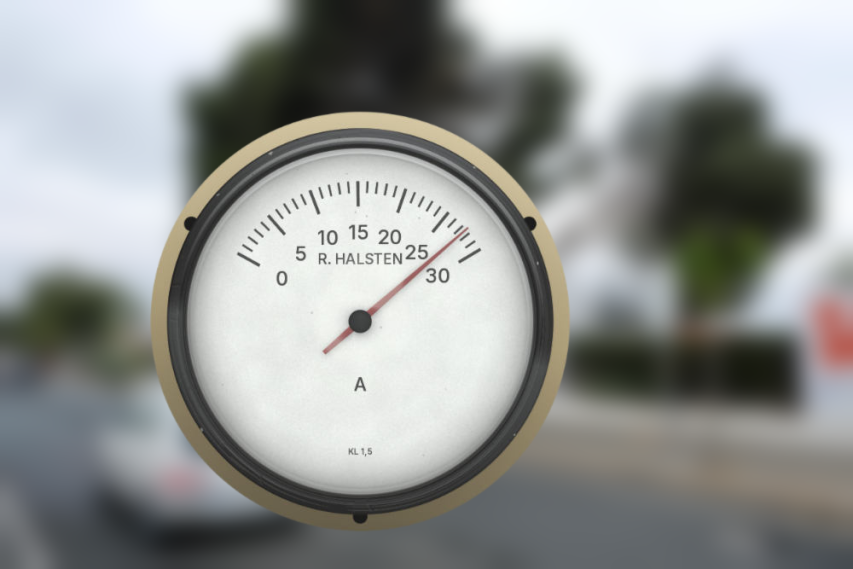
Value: 27.5,A
